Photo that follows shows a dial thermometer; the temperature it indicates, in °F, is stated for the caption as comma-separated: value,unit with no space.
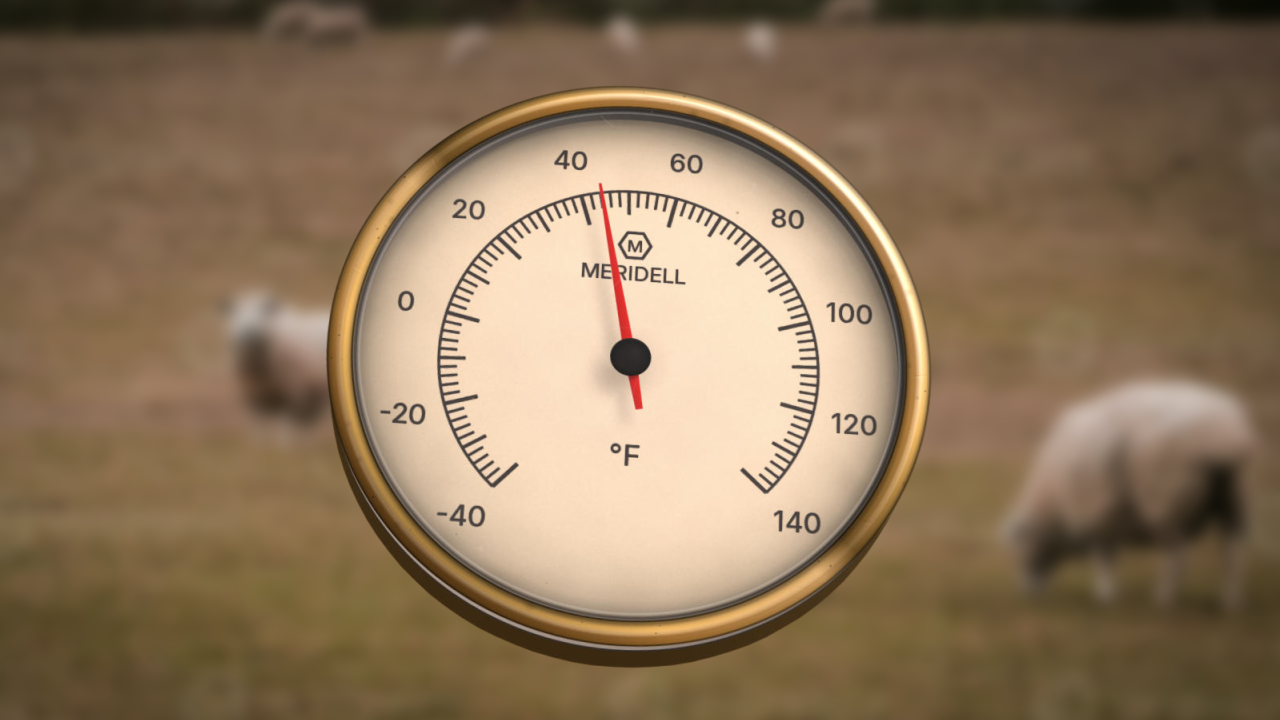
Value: 44,°F
